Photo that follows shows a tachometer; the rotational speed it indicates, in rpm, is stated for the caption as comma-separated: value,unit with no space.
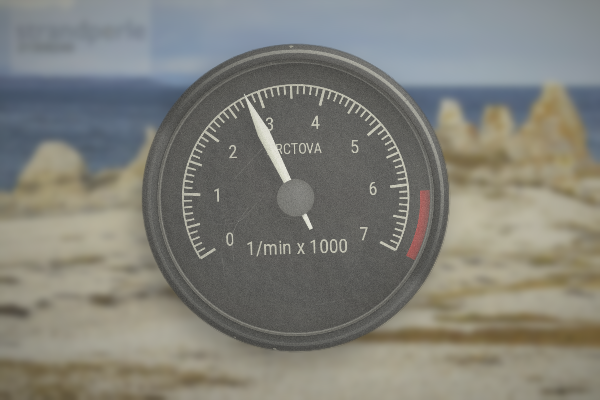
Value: 2800,rpm
